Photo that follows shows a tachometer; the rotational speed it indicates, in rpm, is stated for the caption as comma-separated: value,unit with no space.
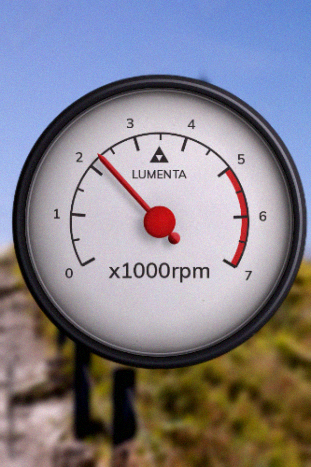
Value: 2250,rpm
